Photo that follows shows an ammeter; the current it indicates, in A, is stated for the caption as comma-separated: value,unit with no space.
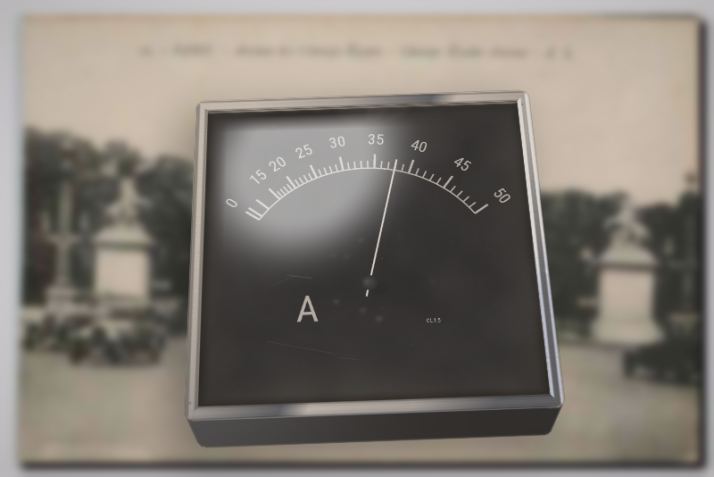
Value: 38,A
